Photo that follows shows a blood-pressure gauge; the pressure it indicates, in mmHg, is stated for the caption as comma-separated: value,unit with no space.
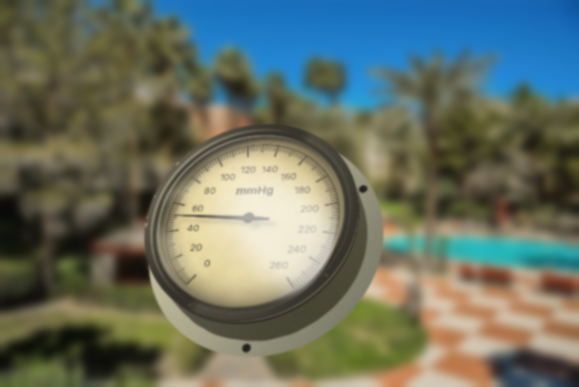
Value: 50,mmHg
